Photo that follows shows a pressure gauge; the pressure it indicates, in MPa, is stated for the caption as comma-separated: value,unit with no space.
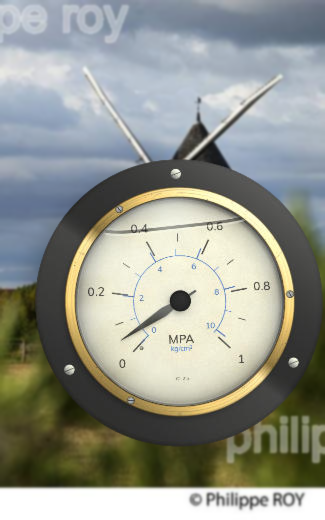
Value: 0.05,MPa
